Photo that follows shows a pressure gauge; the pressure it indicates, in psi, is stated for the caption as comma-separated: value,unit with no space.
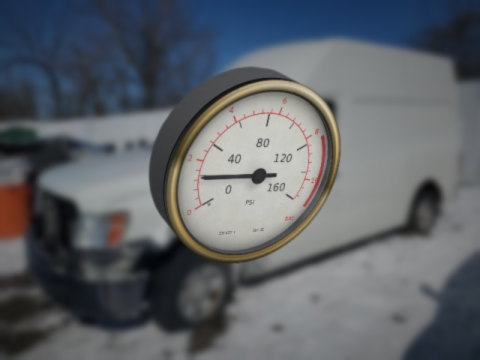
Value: 20,psi
